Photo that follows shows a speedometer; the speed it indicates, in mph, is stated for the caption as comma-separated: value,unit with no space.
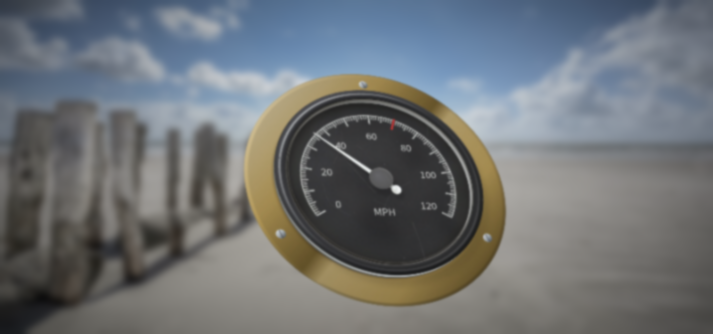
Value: 35,mph
